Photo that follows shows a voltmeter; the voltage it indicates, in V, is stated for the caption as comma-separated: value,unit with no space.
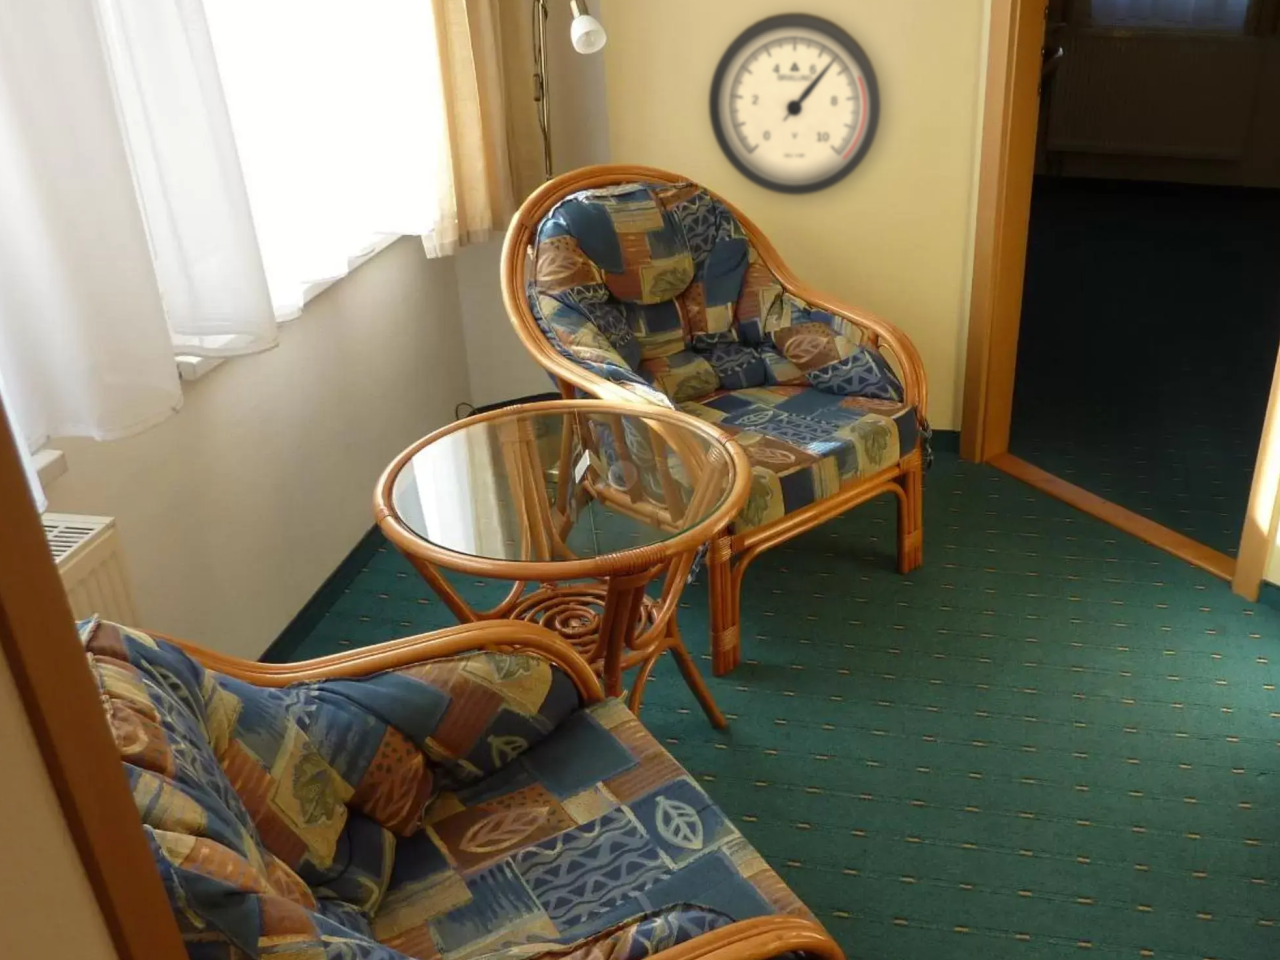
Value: 6.5,V
